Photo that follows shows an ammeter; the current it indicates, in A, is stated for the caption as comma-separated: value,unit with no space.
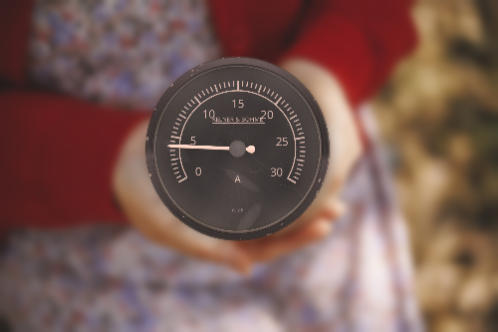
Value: 4,A
